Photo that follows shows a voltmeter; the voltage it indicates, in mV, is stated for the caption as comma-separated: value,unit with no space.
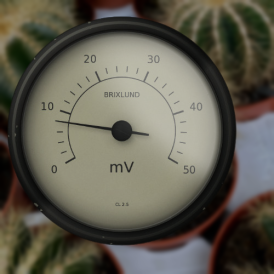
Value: 8,mV
